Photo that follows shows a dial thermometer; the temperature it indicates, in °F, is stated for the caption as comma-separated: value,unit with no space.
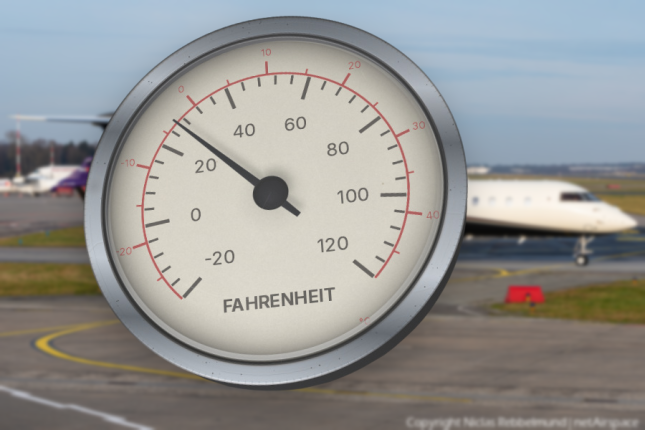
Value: 26,°F
